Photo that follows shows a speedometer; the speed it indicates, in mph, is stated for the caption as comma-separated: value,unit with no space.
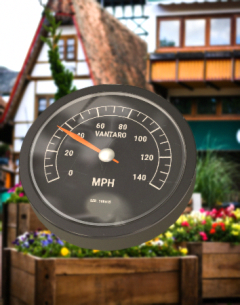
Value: 35,mph
